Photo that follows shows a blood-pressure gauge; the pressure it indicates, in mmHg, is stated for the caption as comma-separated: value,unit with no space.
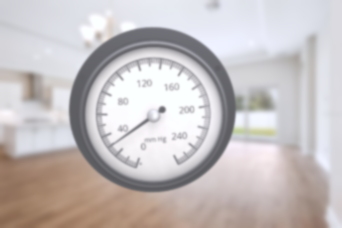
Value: 30,mmHg
